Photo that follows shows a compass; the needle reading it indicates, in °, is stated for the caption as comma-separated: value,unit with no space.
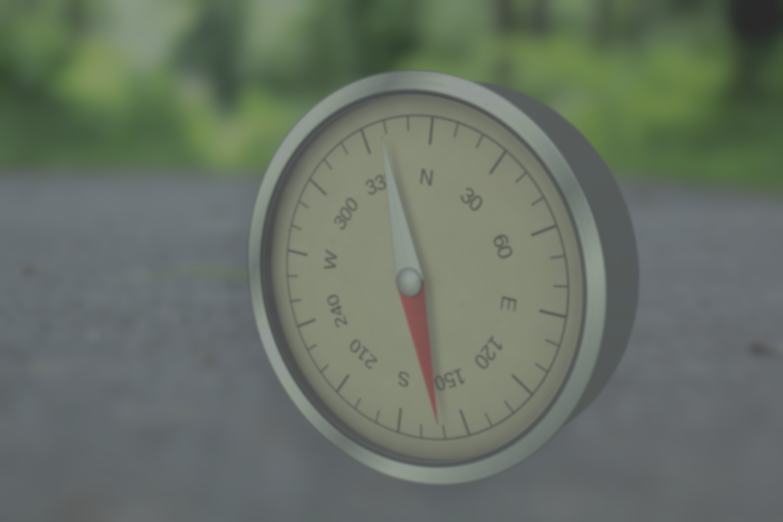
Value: 160,°
